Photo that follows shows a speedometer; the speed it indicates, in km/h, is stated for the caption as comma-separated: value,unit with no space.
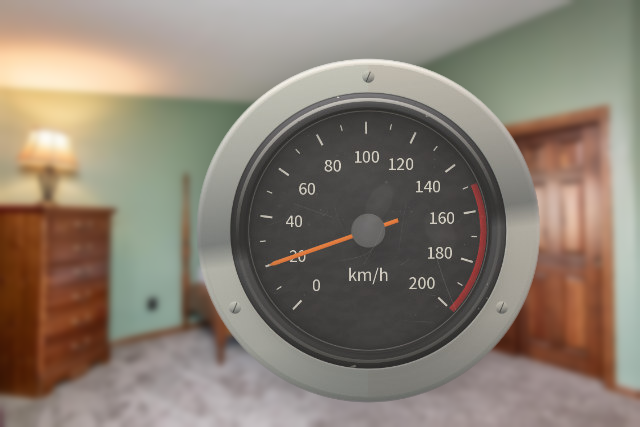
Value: 20,km/h
